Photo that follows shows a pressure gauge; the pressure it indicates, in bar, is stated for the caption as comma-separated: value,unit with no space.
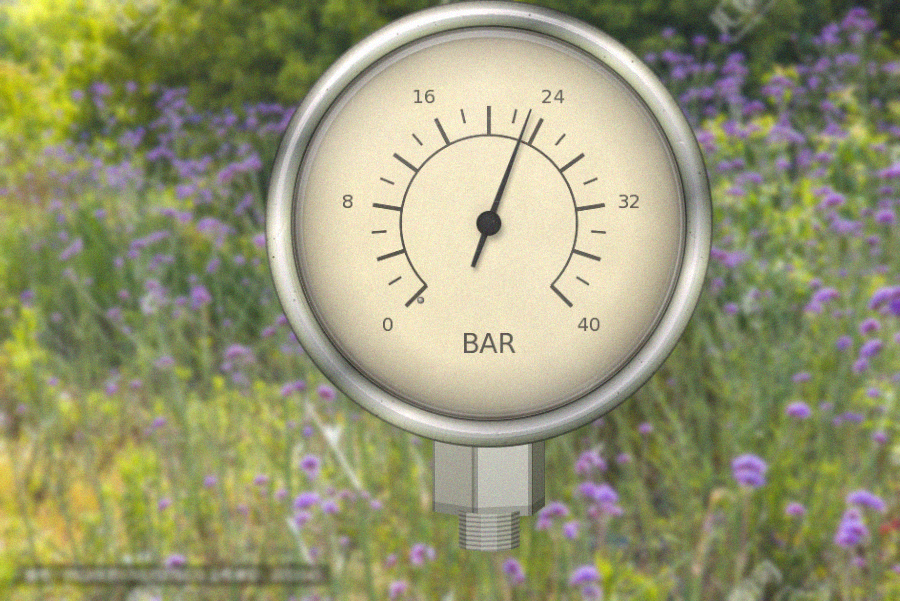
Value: 23,bar
